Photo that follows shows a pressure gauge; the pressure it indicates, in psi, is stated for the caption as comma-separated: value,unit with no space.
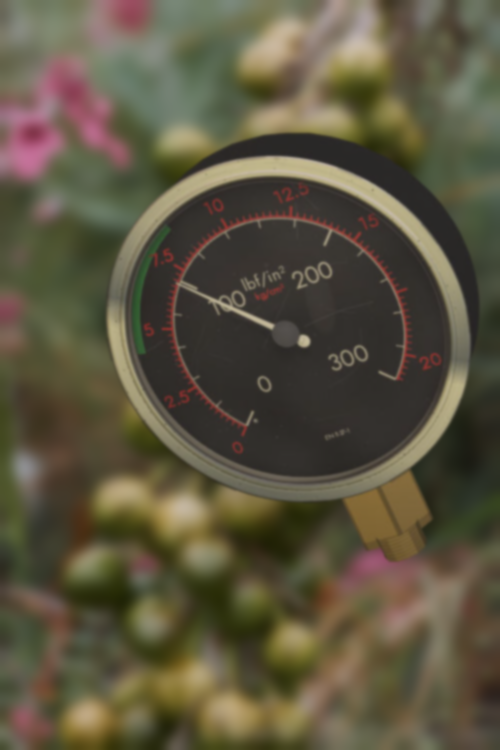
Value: 100,psi
